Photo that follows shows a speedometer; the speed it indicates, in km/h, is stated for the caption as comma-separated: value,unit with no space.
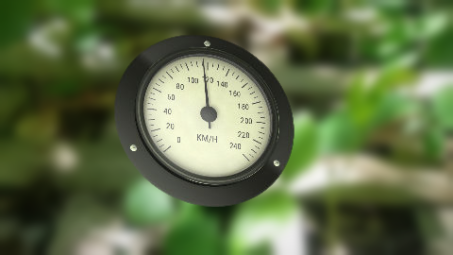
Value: 115,km/h
